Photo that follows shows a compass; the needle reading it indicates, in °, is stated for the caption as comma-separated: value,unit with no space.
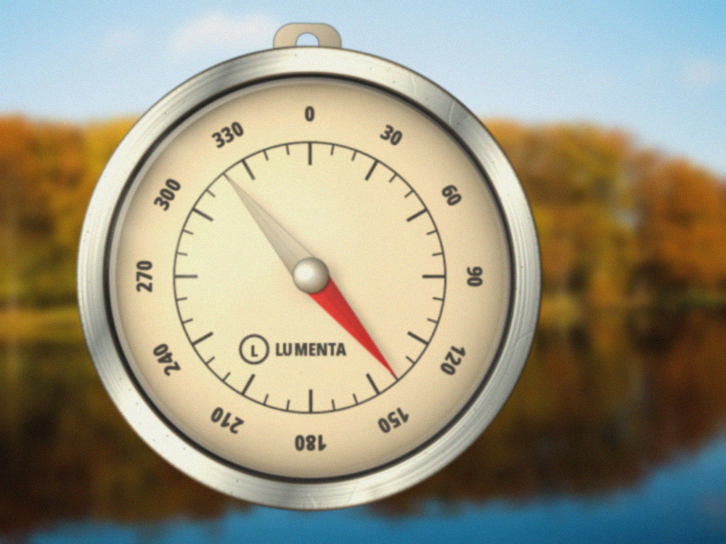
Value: 140,°
